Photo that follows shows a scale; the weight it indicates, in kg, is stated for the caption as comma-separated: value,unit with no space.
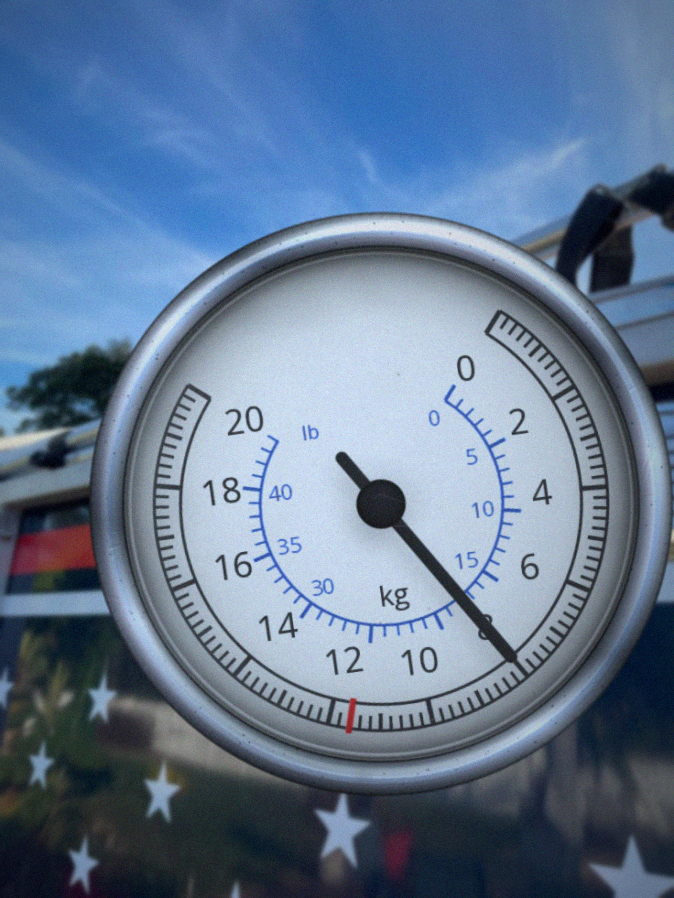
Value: 8,kg
